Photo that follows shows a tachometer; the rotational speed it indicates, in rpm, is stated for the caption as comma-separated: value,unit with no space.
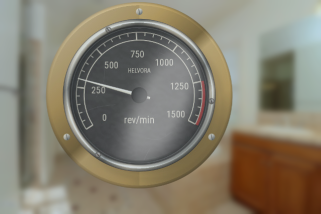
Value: 300,rpm
